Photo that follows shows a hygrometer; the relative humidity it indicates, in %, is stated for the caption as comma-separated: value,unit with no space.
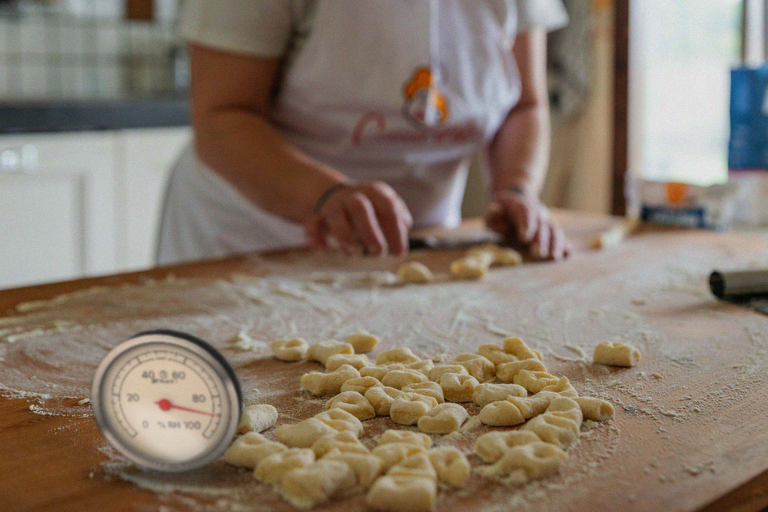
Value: 88,%
